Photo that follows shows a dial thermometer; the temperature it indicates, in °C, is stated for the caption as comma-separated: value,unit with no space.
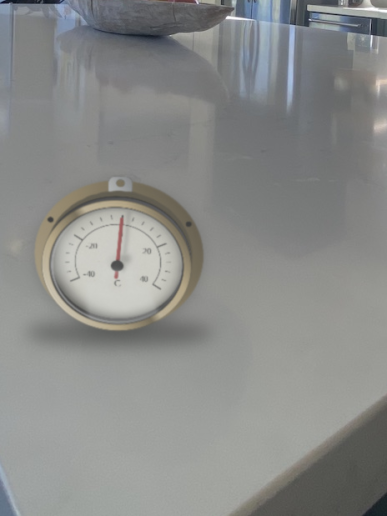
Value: 0,°C
